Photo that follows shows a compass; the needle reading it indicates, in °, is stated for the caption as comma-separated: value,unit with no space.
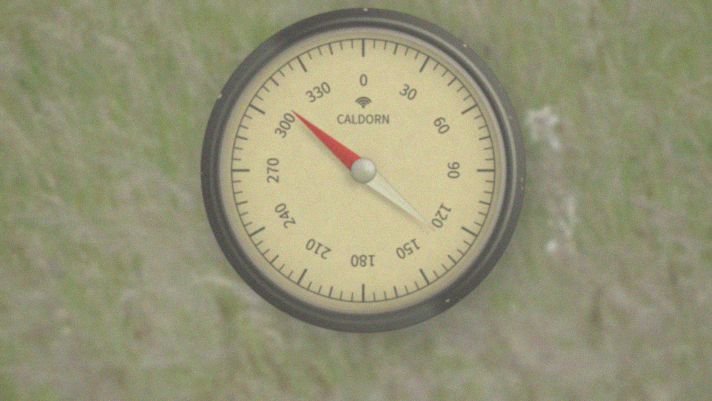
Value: 310,°
